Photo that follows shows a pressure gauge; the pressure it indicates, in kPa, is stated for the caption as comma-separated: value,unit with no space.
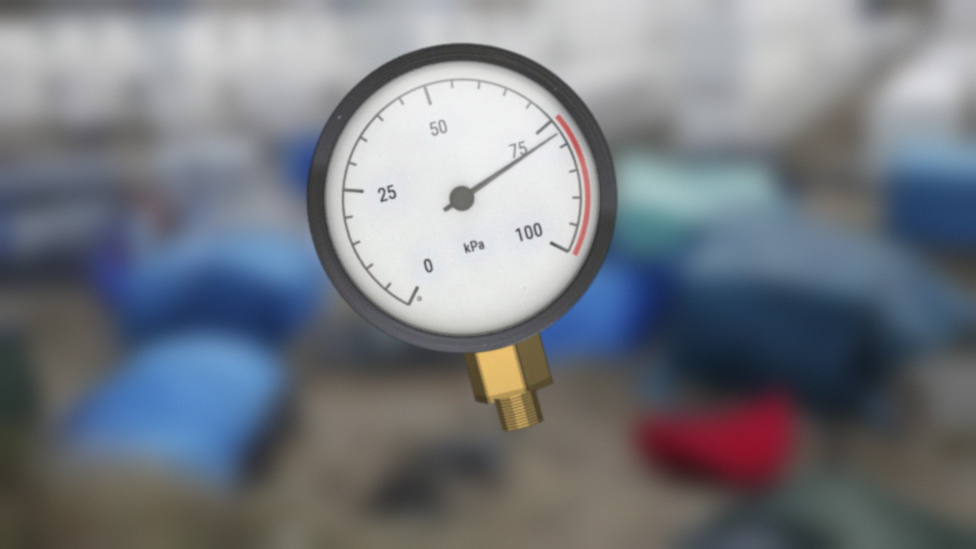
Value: 77.5,kPa
